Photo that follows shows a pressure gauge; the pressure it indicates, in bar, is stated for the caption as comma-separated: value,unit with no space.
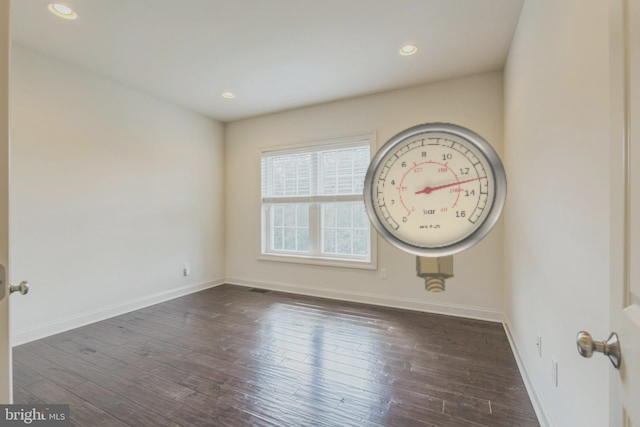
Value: 13,bar
